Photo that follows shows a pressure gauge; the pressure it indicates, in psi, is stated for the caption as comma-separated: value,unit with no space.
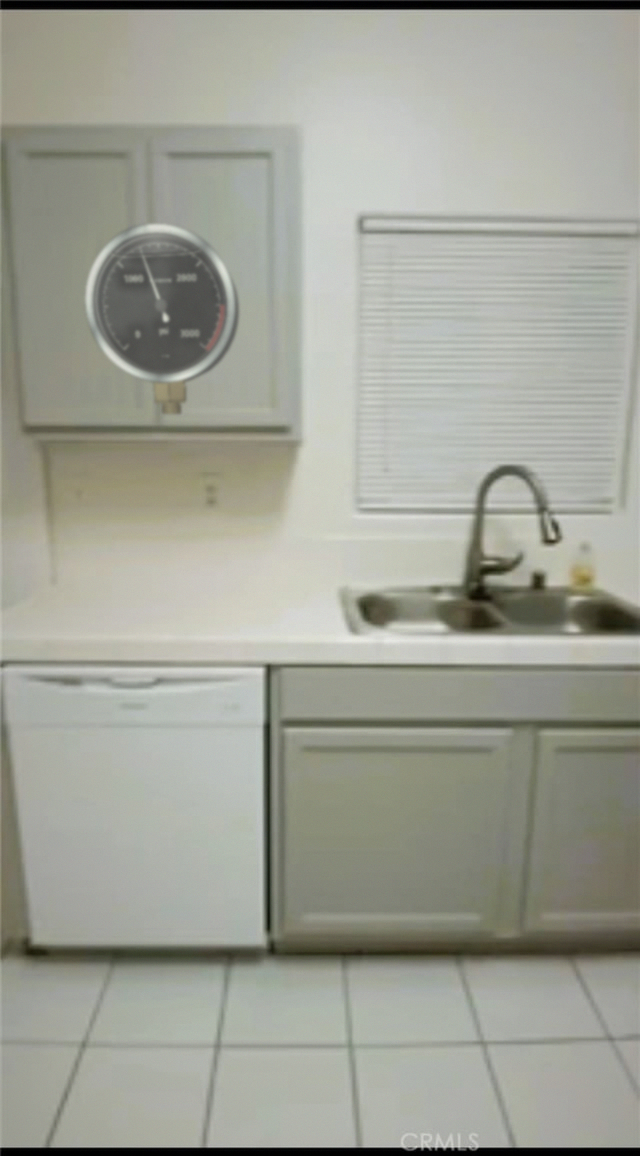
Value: 1300,psi
